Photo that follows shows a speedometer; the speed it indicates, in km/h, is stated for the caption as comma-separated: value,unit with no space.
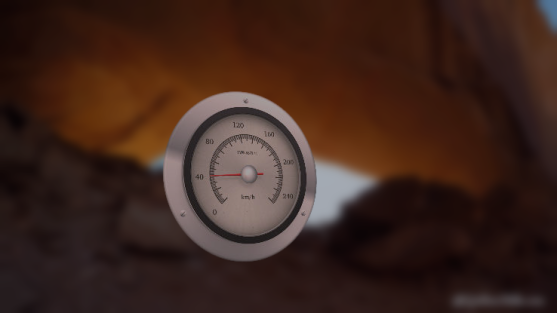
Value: 40,km/h
